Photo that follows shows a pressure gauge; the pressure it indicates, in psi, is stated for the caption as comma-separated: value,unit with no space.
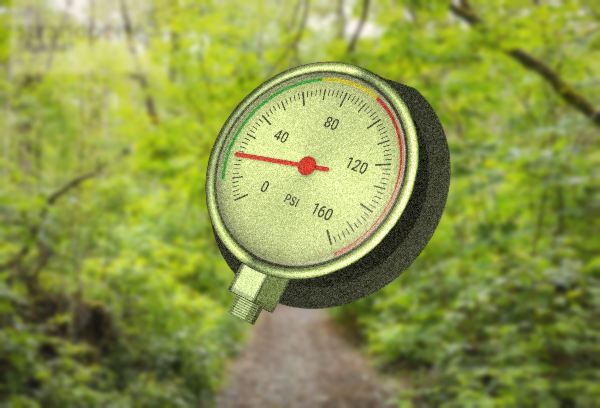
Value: 20,psi
